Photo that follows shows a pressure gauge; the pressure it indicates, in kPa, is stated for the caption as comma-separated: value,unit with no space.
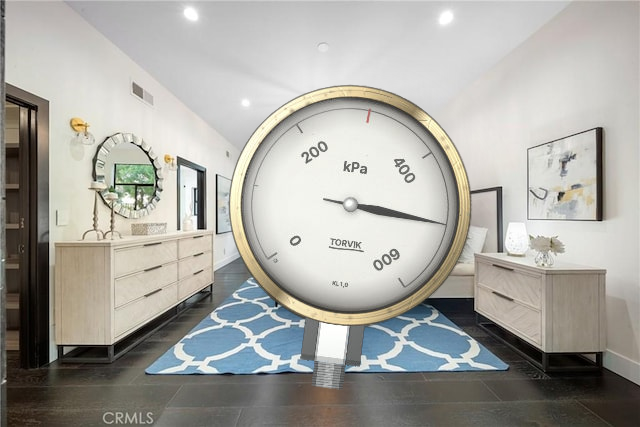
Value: 500,kPa
